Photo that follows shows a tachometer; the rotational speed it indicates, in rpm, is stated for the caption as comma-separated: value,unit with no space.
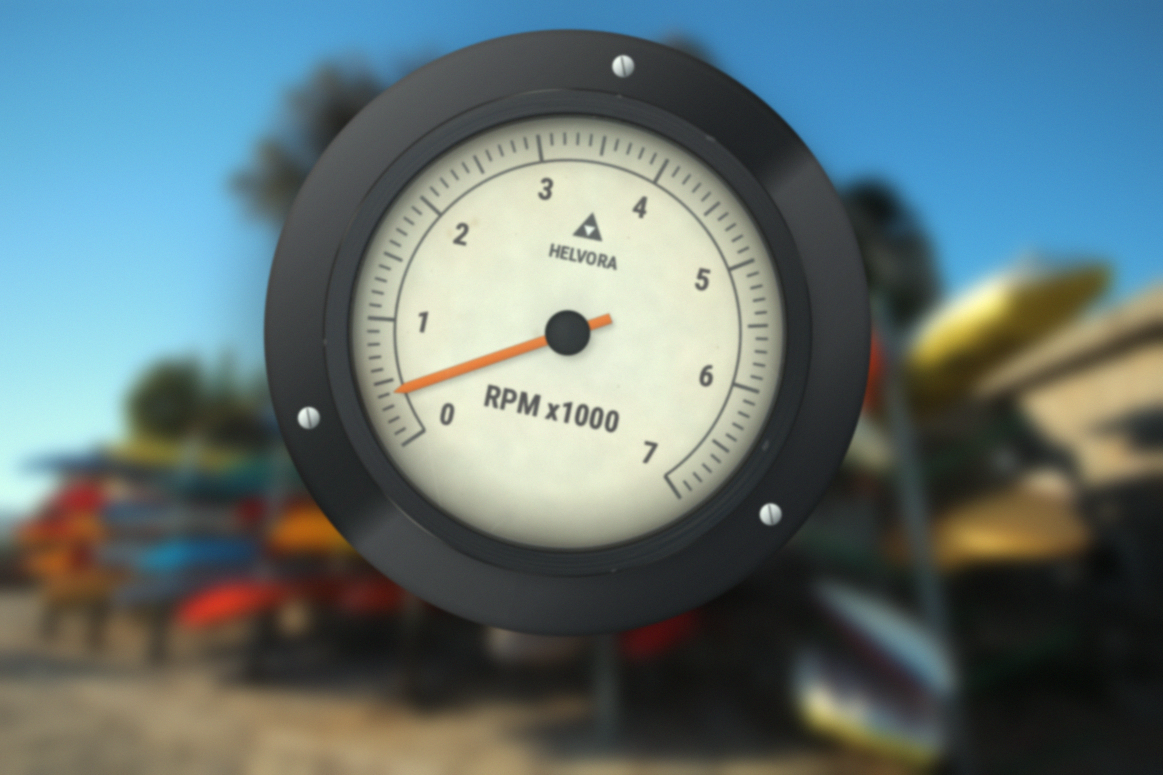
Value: 400,rpm
